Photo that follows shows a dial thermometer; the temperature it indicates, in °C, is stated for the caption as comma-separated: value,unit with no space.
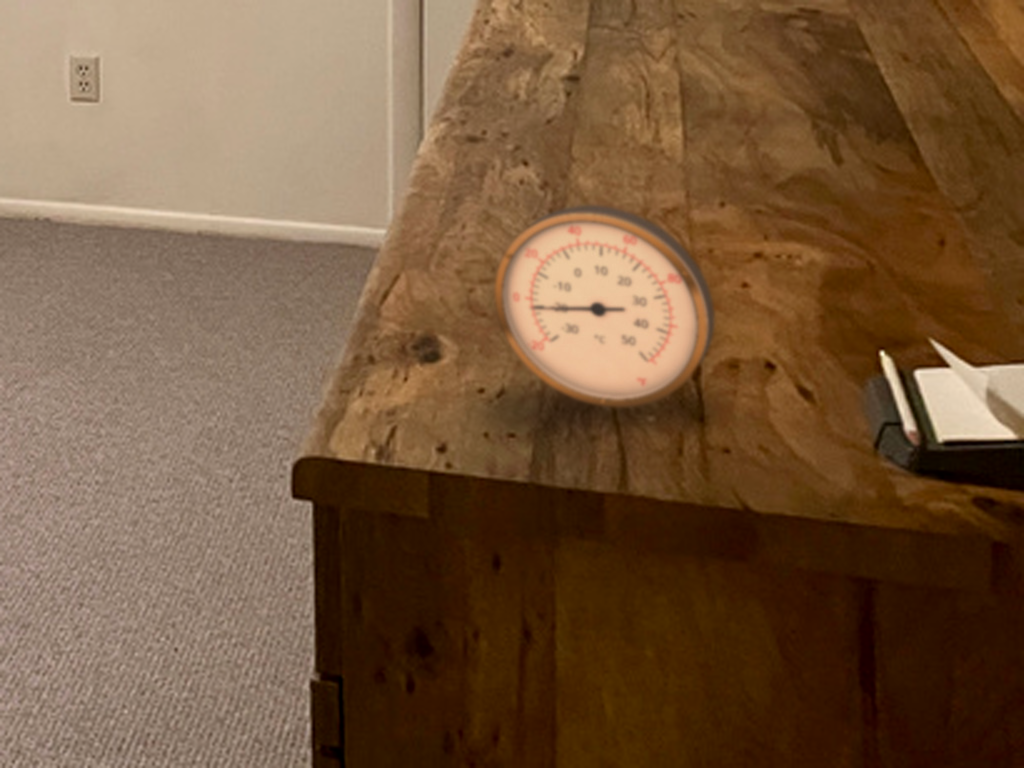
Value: -20,°C
